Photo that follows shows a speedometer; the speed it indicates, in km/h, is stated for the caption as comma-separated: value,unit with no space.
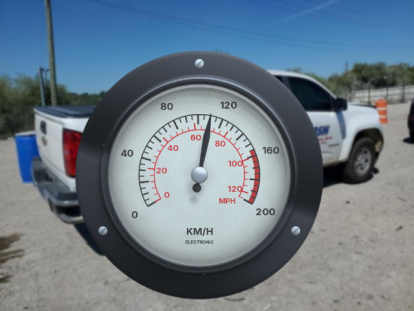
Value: 110,km/h
